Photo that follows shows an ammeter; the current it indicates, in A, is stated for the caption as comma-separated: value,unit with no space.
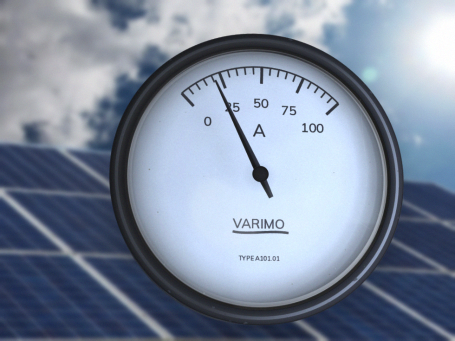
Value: 20,A
